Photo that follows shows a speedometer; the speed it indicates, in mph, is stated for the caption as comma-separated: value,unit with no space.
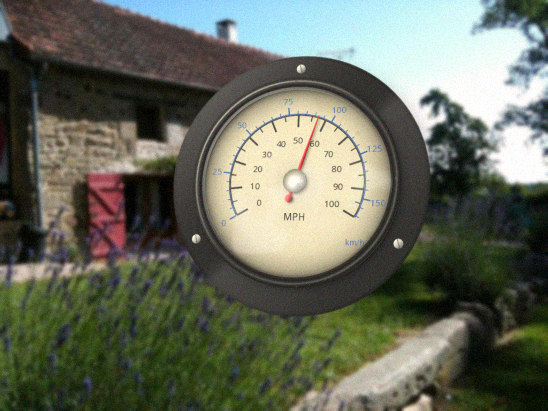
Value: 57.5,mph
